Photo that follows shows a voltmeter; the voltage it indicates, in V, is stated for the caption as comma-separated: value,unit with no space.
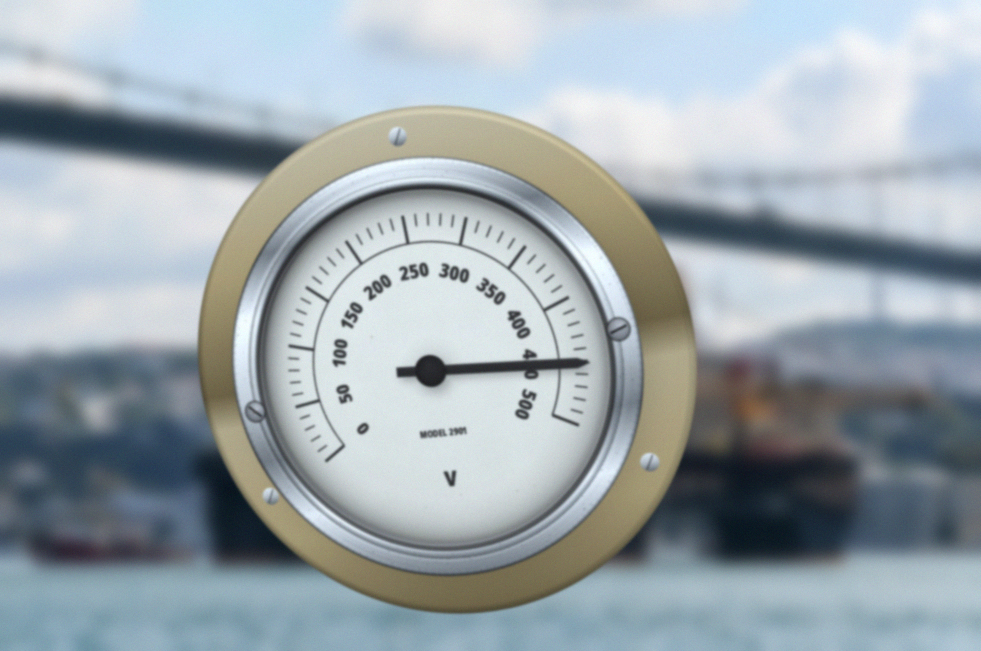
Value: 450,V
